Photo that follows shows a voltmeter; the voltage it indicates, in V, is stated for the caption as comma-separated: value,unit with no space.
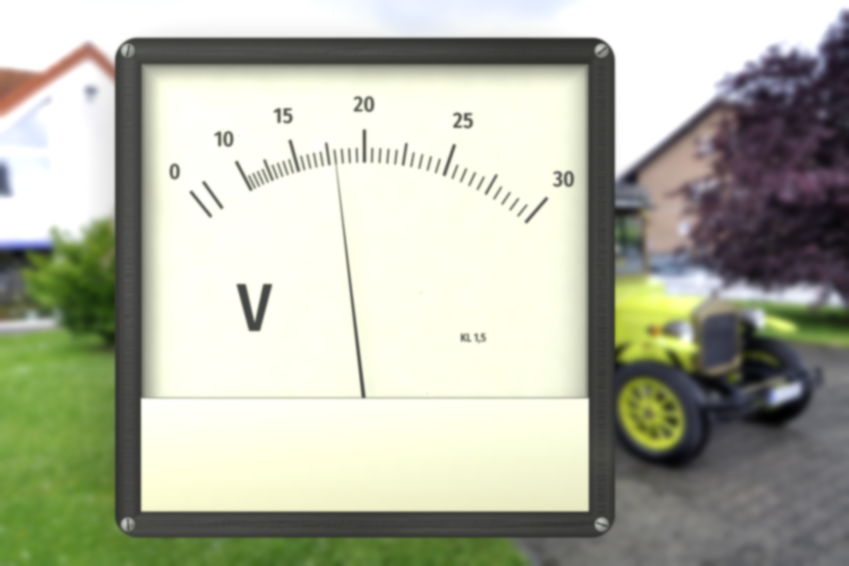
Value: 18,V
